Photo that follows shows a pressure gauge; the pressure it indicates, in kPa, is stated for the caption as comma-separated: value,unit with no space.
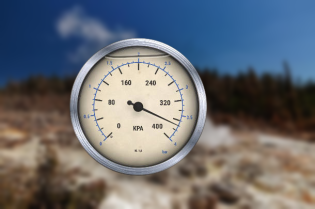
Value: 370,kPa
